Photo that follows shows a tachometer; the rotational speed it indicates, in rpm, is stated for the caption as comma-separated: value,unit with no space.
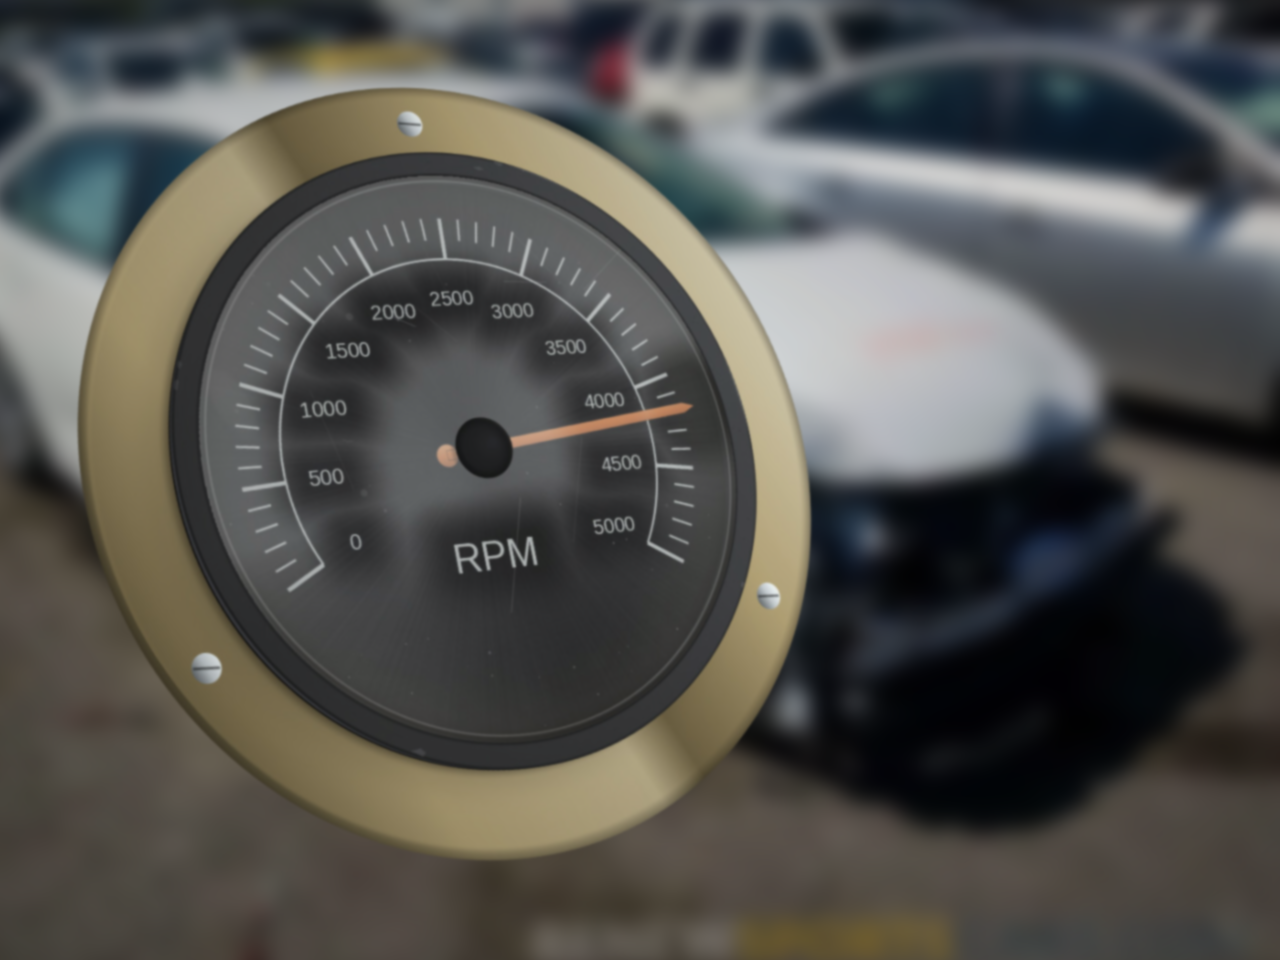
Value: 4200,rpm
